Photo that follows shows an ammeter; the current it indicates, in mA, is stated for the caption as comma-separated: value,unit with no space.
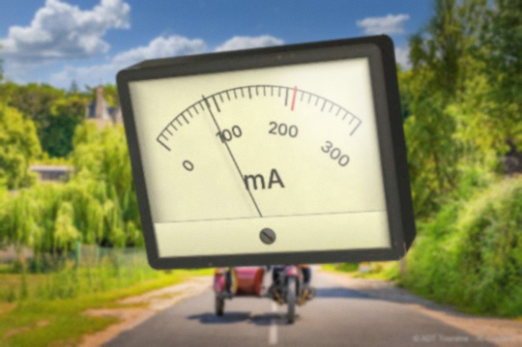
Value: 90,mA
